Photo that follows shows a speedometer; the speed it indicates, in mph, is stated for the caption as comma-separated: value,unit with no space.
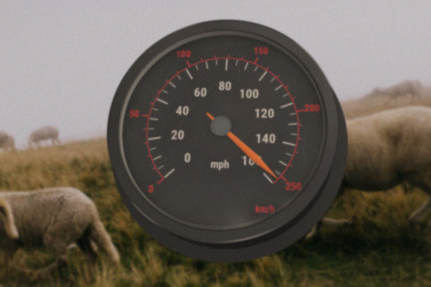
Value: 157.5,mph
